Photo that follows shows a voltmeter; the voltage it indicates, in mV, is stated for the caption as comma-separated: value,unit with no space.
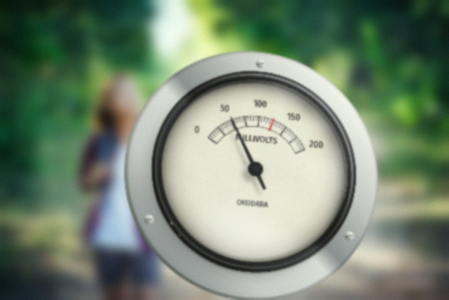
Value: 50,mV
